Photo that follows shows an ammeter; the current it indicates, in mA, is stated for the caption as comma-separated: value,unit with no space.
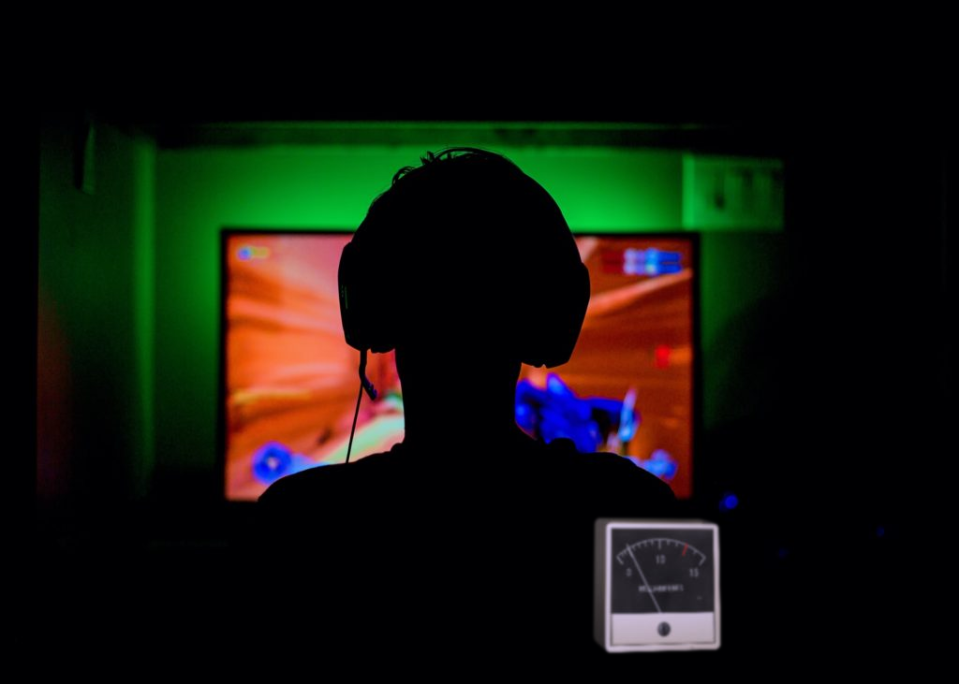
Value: 5,mA
